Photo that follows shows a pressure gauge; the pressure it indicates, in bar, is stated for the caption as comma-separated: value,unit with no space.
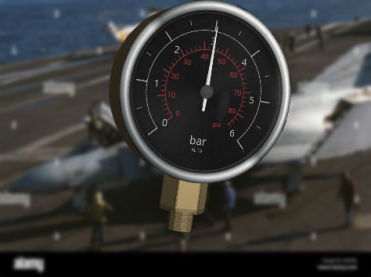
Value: 3,bar
